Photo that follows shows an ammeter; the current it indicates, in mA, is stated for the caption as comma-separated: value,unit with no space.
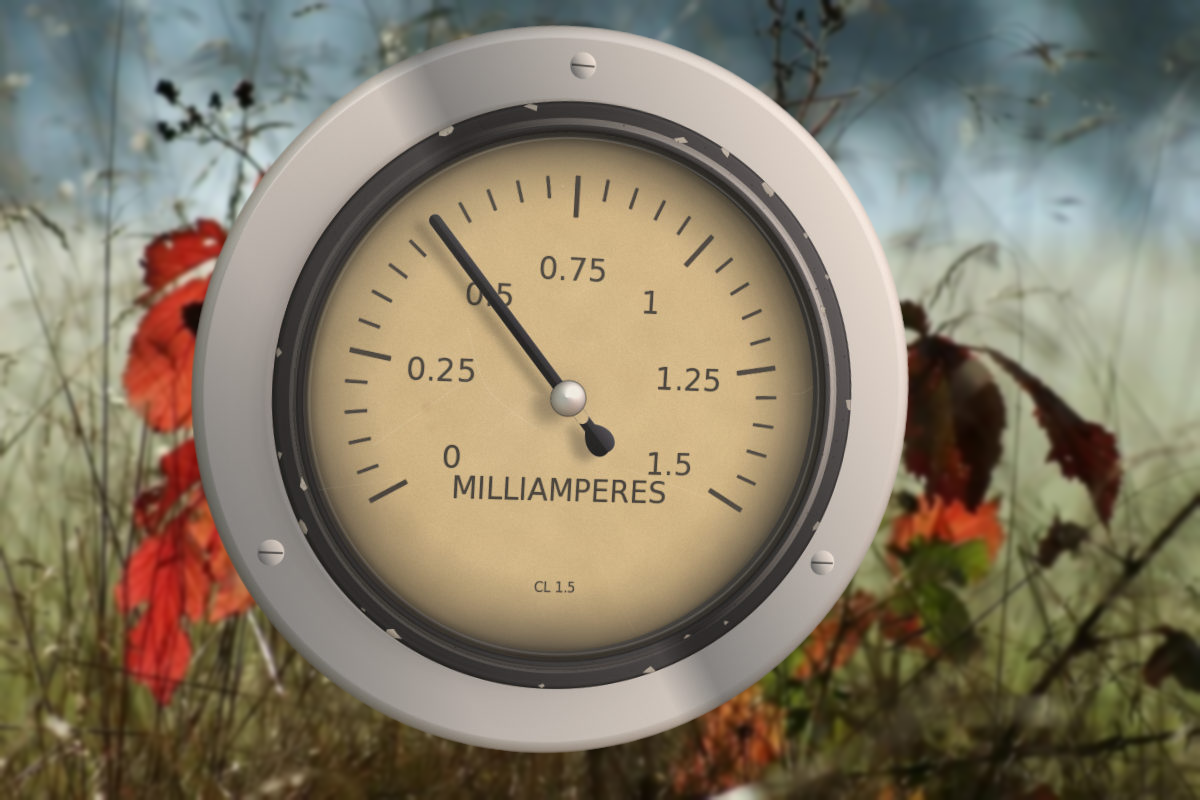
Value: 0.5,mA
